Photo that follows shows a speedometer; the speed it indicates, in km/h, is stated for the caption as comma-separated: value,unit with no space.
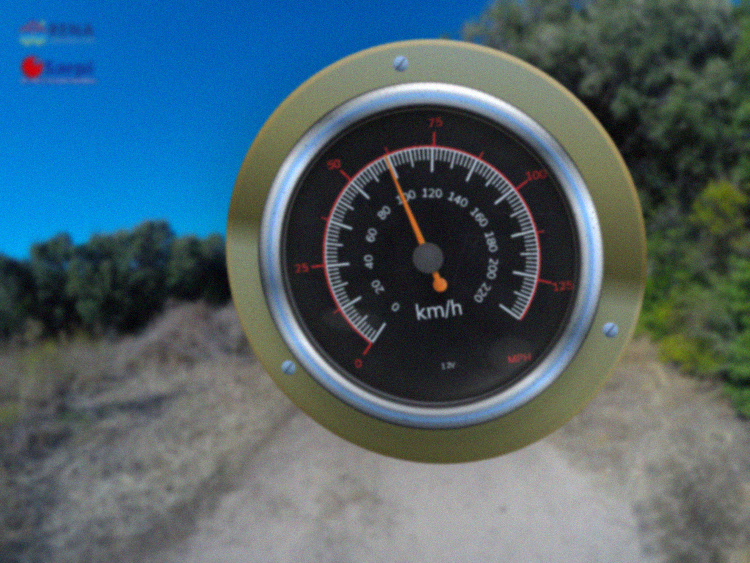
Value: 100,km/h
